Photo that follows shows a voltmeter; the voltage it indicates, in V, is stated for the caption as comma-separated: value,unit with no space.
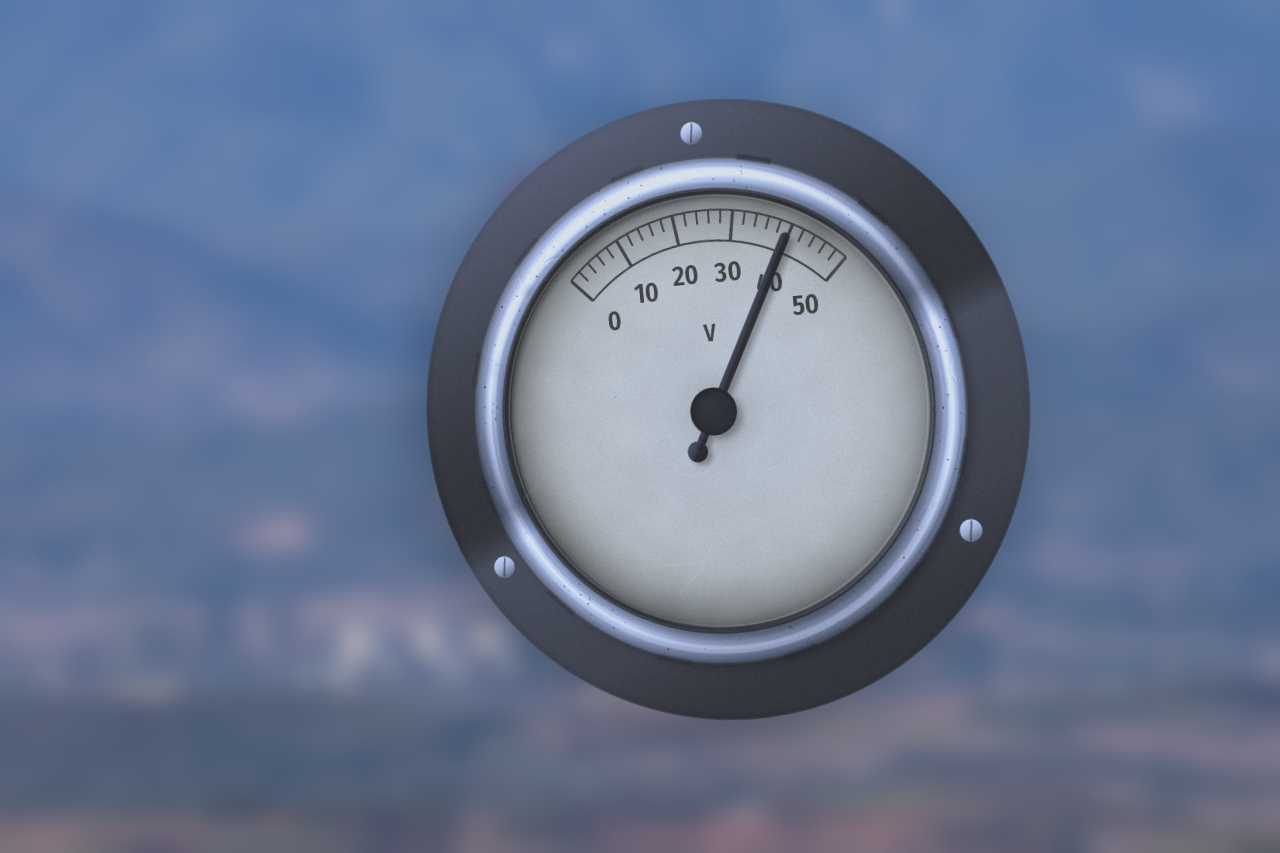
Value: 40,V
